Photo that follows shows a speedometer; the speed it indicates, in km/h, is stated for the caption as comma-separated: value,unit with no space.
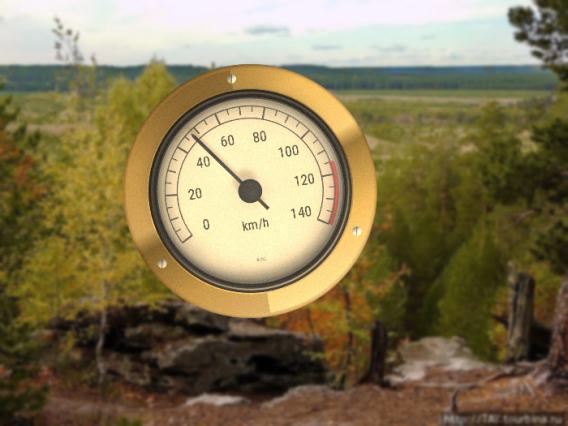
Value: 47.5,km/h
